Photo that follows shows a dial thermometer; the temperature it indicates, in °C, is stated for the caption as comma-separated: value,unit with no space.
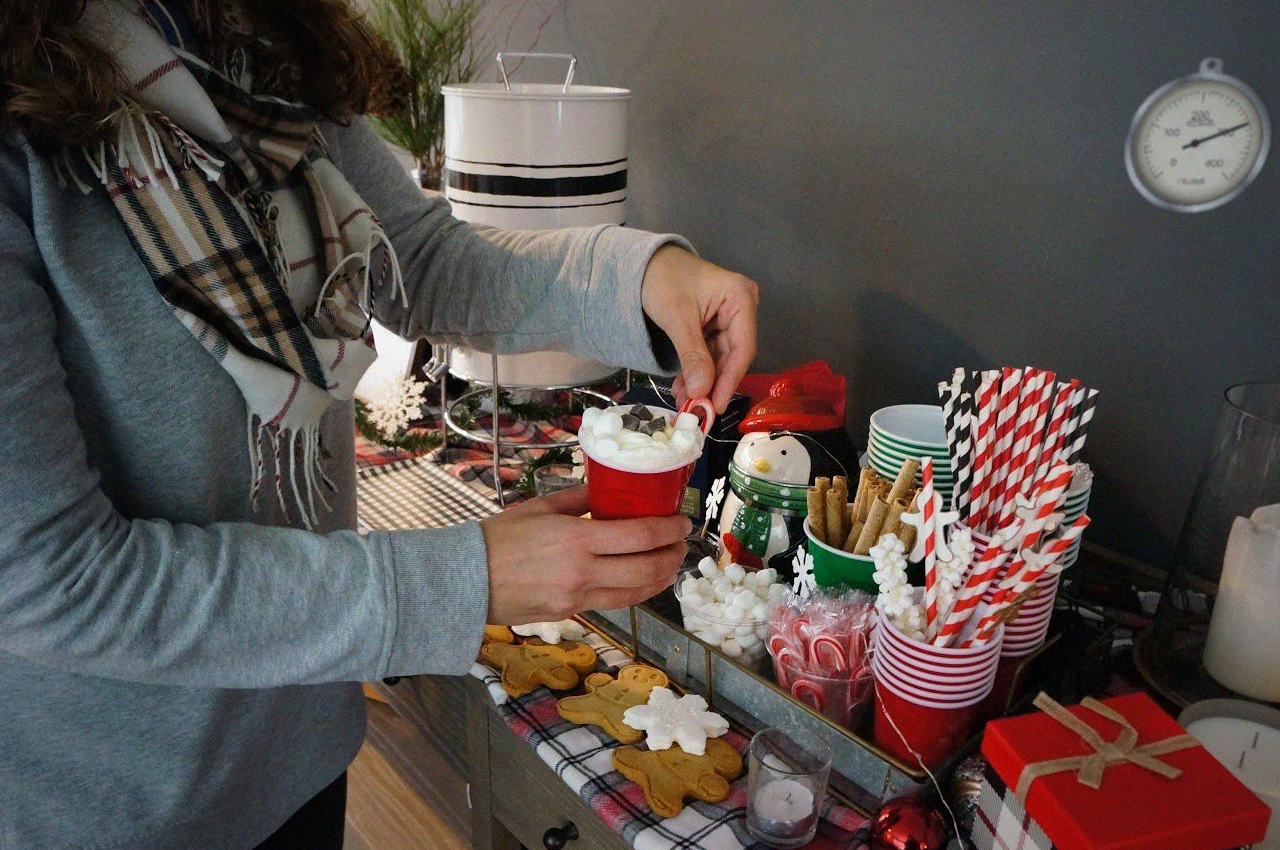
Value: 300,°C
